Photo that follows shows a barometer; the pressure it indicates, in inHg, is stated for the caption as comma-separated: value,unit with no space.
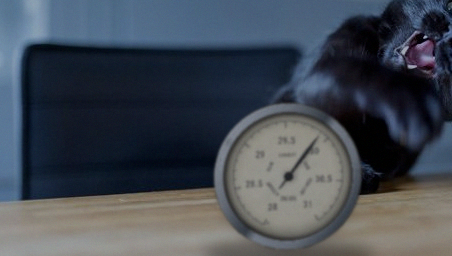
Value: 29.9,inHg
